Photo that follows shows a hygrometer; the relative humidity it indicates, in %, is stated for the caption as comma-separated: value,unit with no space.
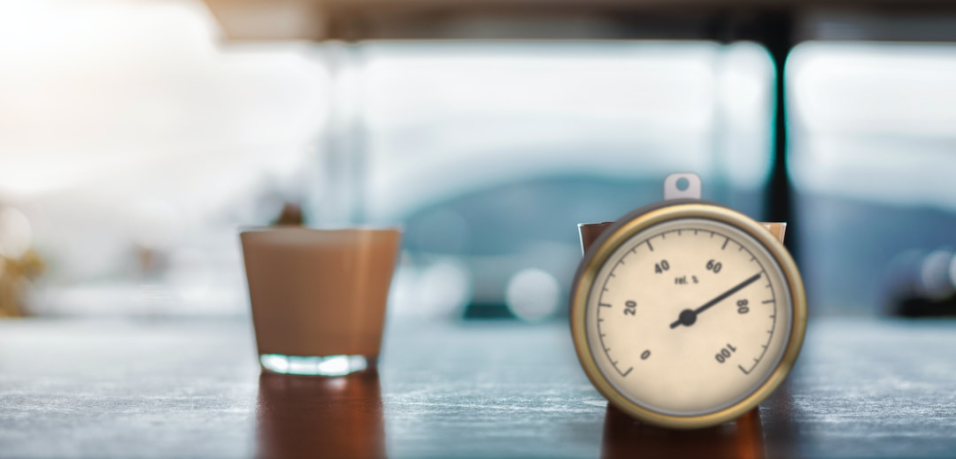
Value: 72,%
